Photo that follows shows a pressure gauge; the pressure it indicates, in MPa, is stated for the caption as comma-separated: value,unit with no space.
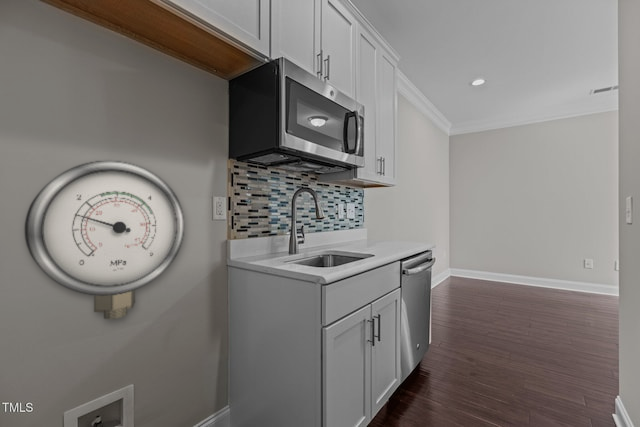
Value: 1.5,MPa
